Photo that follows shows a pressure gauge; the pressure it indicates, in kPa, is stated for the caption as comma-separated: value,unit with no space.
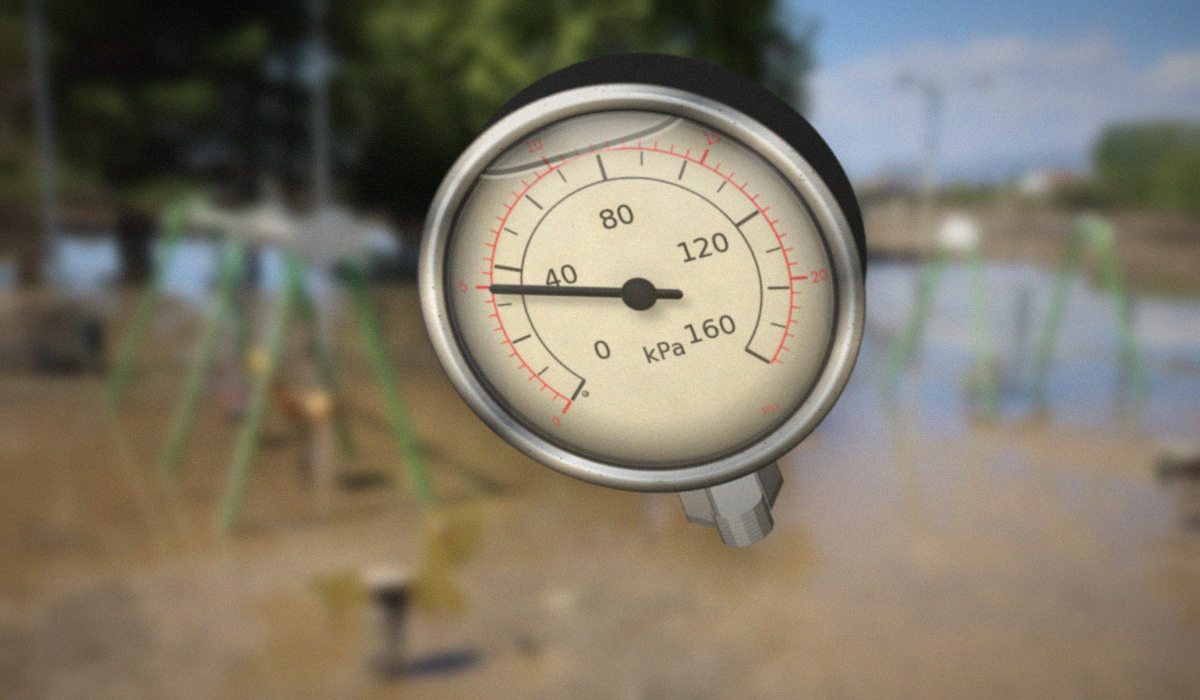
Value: 35,kPa
